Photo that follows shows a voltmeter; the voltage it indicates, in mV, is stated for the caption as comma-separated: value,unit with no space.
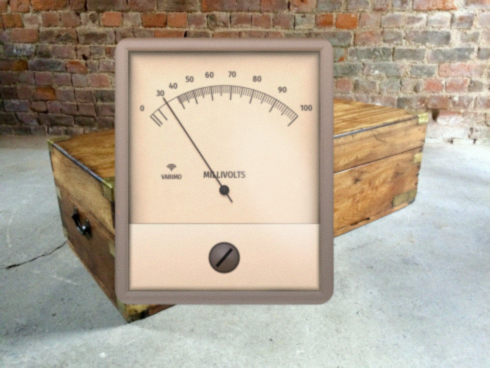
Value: 30,mV
